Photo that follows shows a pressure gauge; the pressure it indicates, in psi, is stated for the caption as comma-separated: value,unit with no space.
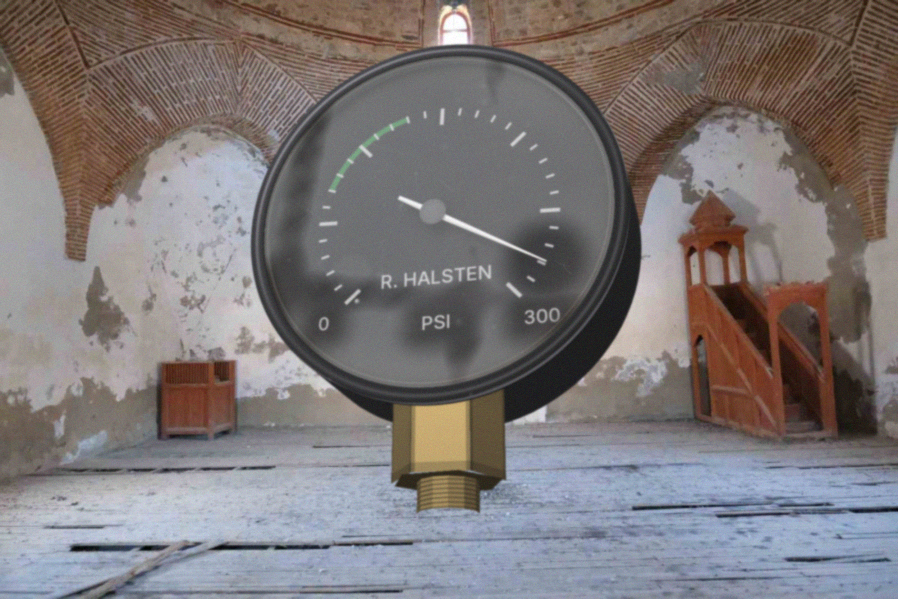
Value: 280,psi
